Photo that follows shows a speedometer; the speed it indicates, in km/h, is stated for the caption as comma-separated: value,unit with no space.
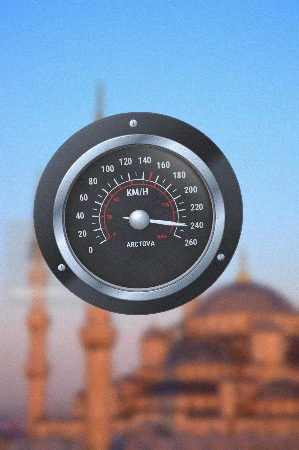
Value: 240,km/h
